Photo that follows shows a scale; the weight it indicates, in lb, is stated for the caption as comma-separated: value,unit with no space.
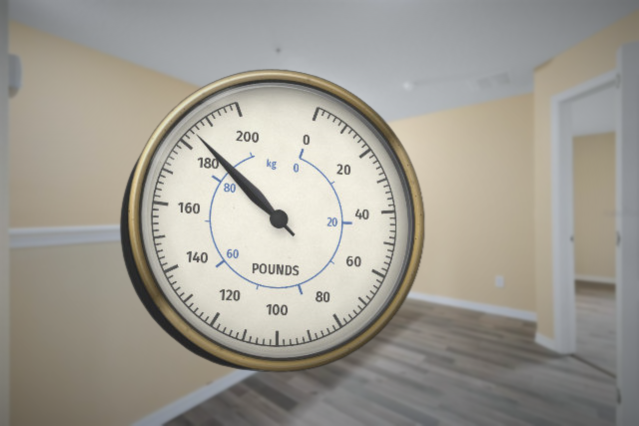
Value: 184,lb
